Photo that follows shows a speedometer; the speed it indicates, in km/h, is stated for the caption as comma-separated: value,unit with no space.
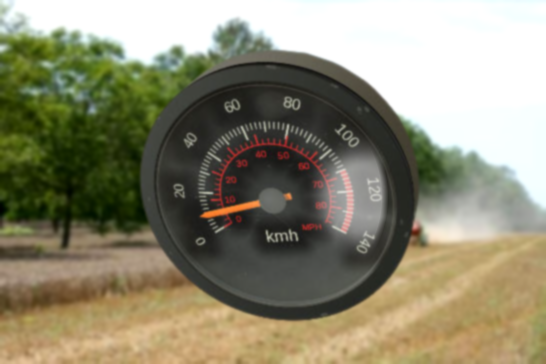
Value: 10,km/h
